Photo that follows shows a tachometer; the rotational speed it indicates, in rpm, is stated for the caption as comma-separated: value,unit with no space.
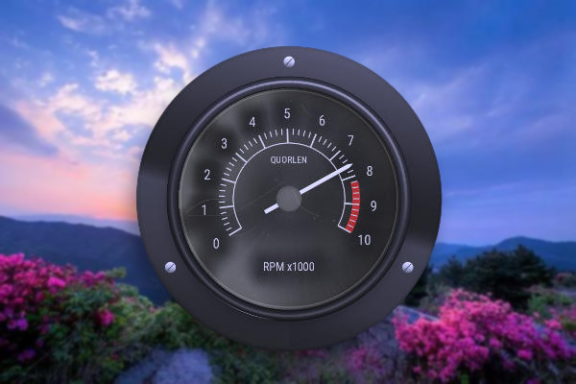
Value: 7600,rpm
